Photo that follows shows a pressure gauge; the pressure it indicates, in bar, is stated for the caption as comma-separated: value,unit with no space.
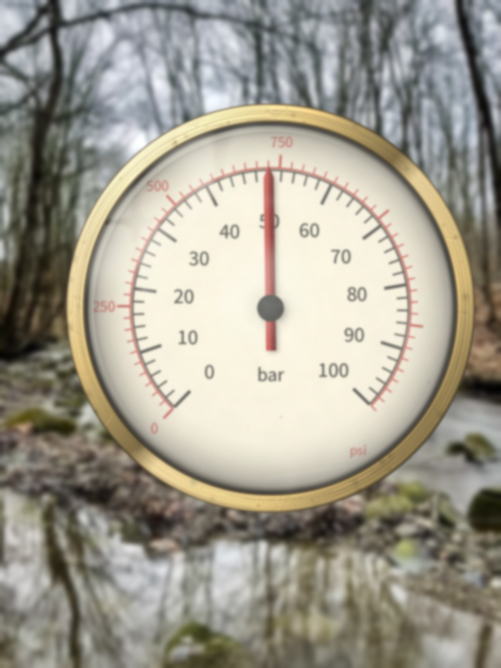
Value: 50,bar
